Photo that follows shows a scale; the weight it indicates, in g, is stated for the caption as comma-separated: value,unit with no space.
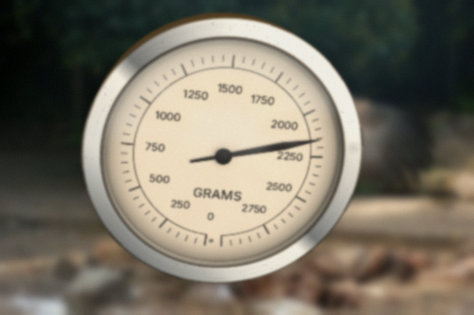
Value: 2150,g
